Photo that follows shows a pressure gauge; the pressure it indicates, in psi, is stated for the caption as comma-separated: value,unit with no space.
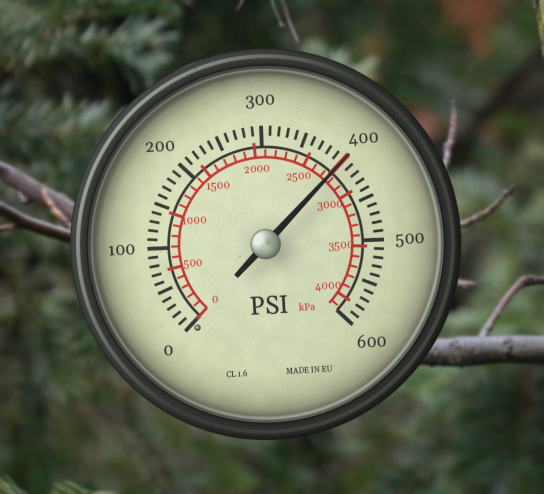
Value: 400,psi
